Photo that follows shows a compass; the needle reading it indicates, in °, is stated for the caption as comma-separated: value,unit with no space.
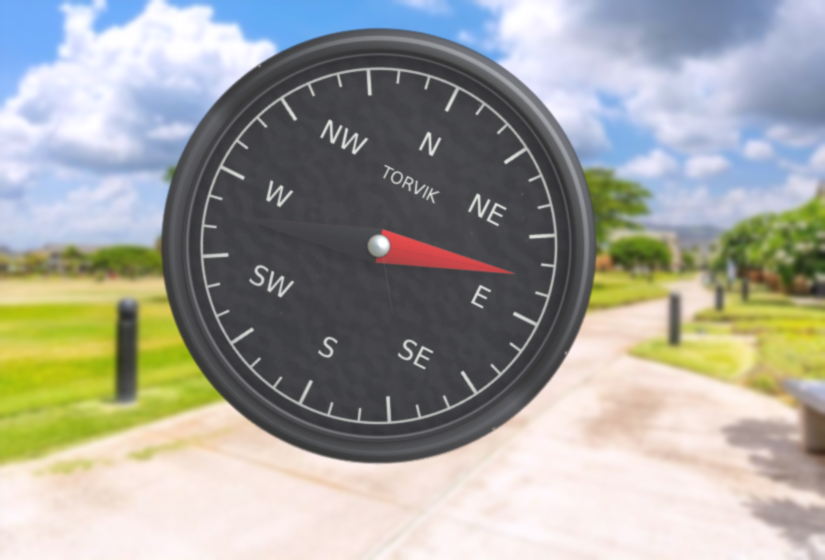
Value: 75,°
